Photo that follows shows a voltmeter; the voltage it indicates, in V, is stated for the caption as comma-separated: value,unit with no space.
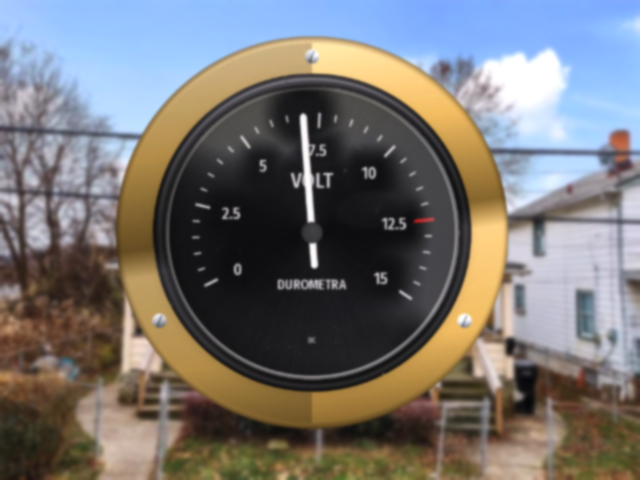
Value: 7,V
